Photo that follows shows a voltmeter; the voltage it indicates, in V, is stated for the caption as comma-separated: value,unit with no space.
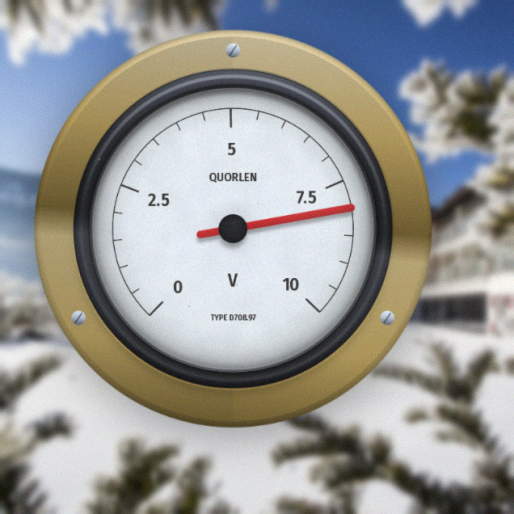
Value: 8,V
